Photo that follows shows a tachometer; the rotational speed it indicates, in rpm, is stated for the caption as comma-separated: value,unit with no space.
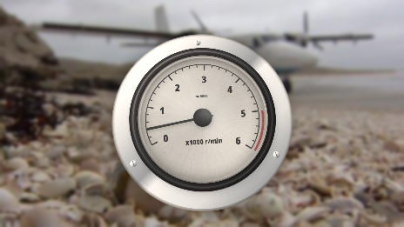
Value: 400,rpm
